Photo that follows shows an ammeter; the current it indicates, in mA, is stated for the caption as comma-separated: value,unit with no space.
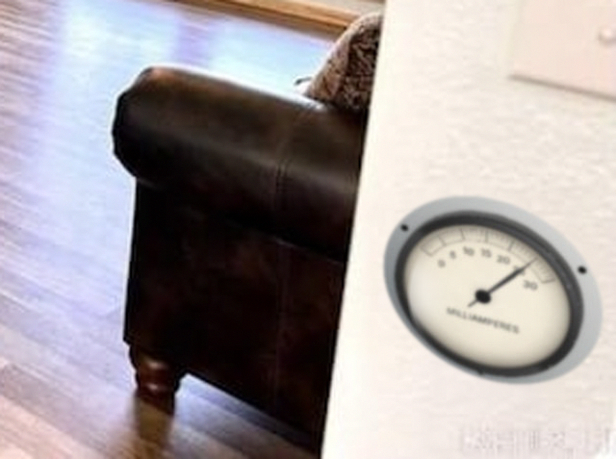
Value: 25,mA
